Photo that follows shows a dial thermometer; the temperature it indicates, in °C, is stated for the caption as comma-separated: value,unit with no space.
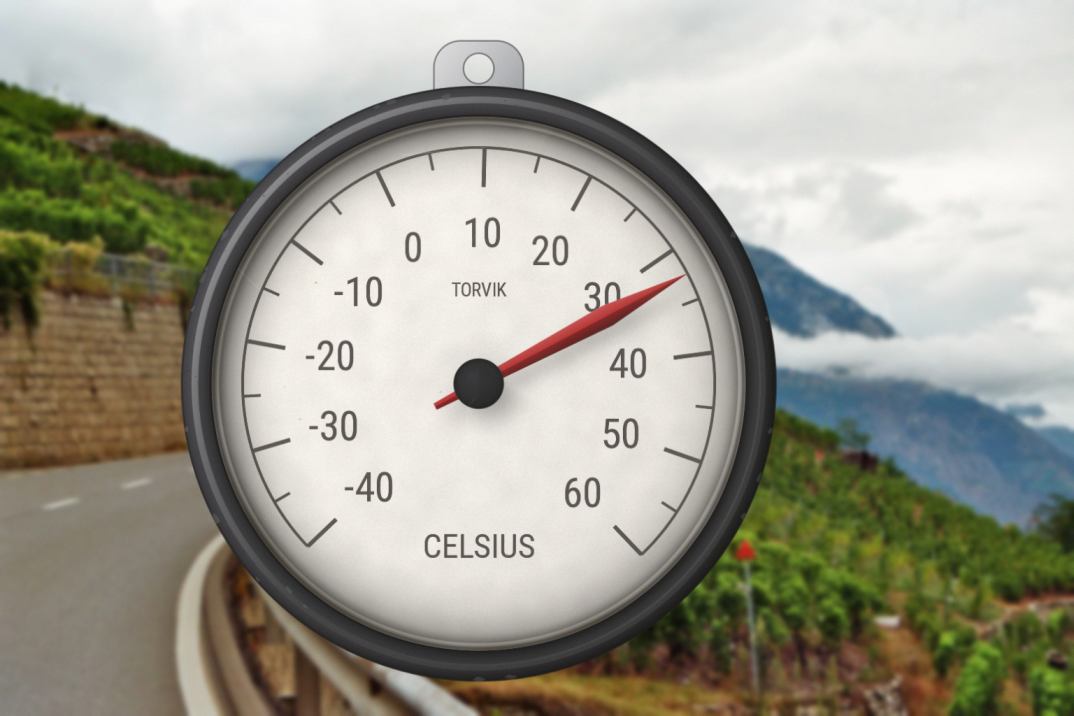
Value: 32.5,°C
